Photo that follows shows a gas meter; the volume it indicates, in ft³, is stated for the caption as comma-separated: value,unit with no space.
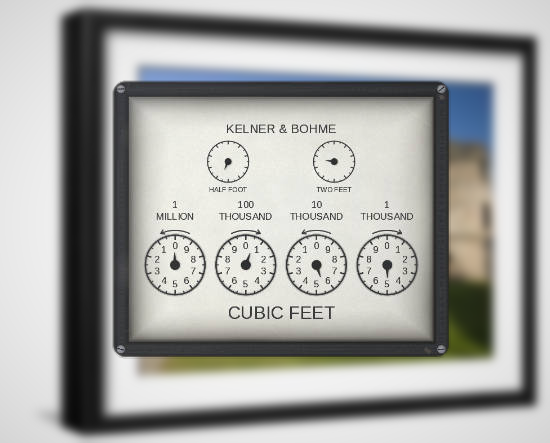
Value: 5500,ft³
